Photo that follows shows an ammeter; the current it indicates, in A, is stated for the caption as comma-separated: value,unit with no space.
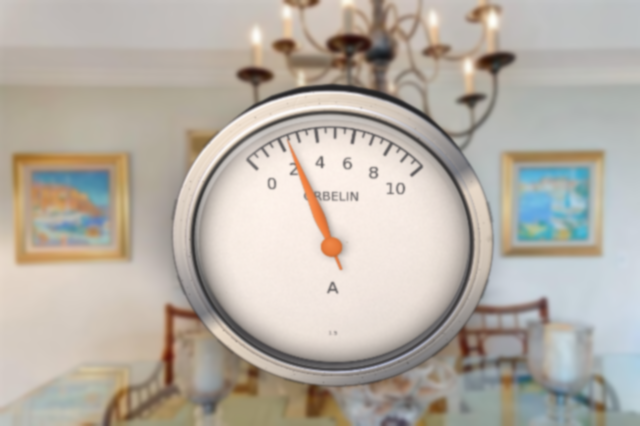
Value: 2.5,A
